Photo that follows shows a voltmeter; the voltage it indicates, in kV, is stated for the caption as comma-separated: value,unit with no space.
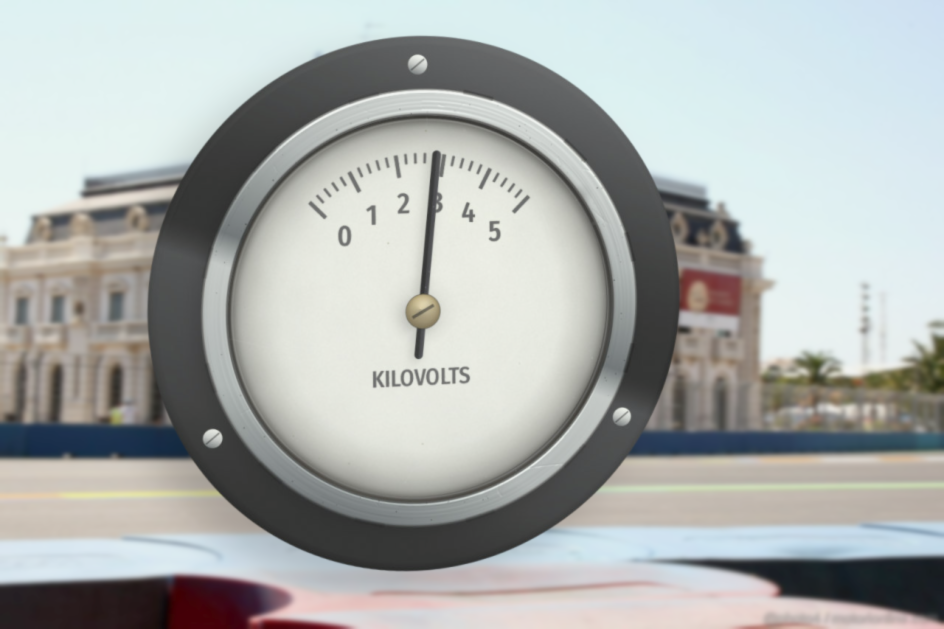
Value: 2.8,kV
